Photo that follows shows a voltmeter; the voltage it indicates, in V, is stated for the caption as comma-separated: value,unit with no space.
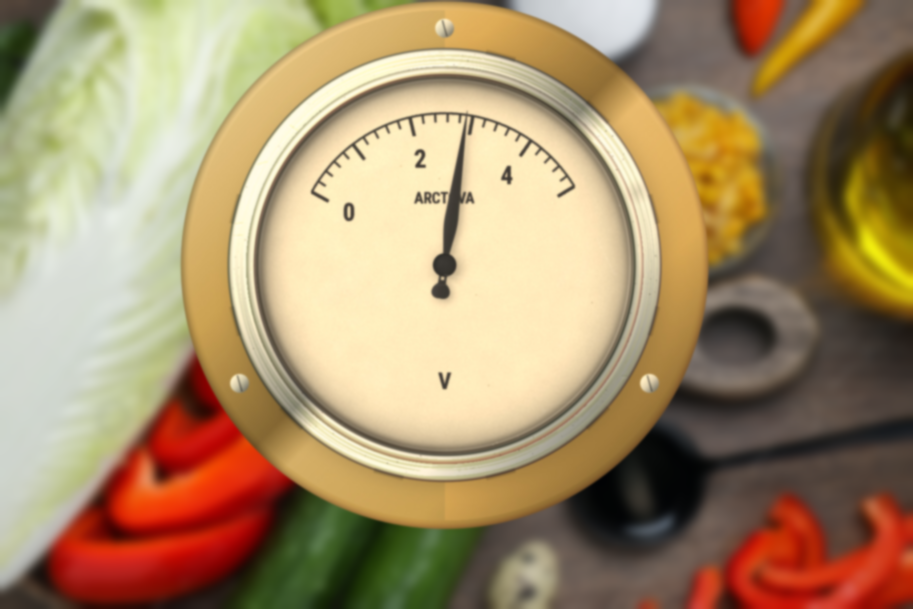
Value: 2.9,V
